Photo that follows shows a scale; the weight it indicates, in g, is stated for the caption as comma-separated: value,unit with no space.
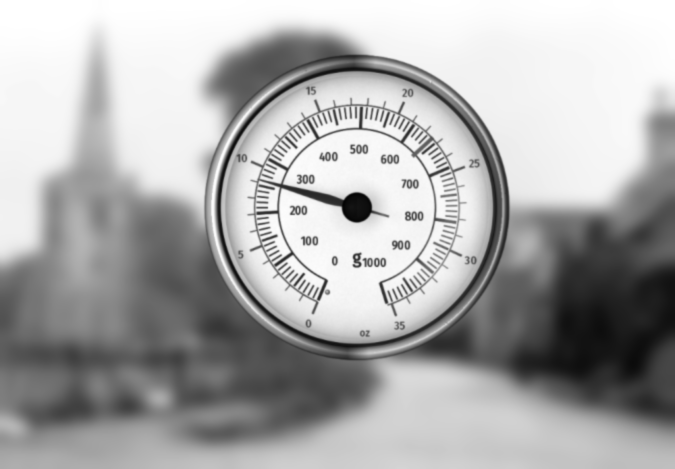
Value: 260,g
